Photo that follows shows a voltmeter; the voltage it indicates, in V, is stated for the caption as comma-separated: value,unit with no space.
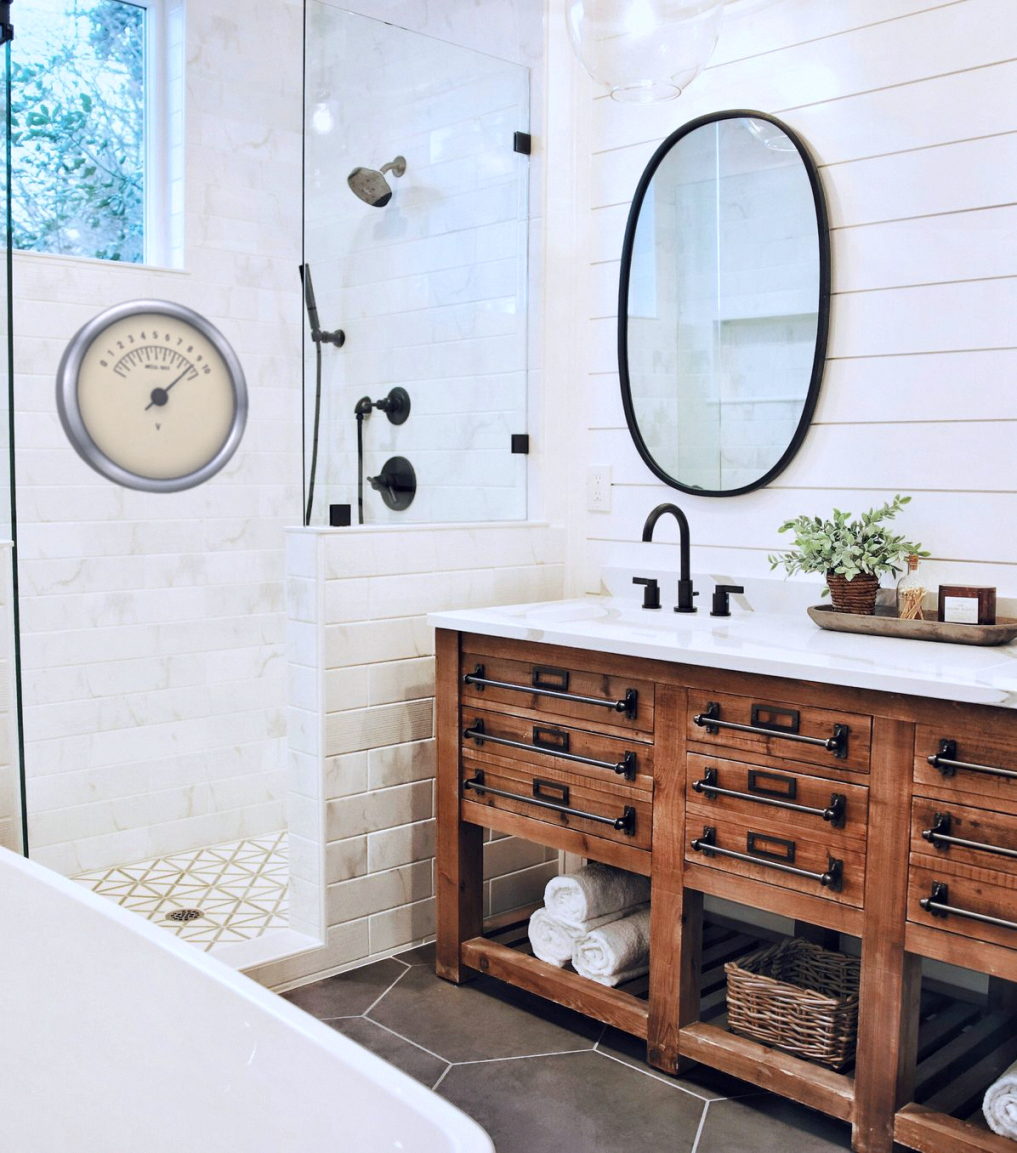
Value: 9,V
